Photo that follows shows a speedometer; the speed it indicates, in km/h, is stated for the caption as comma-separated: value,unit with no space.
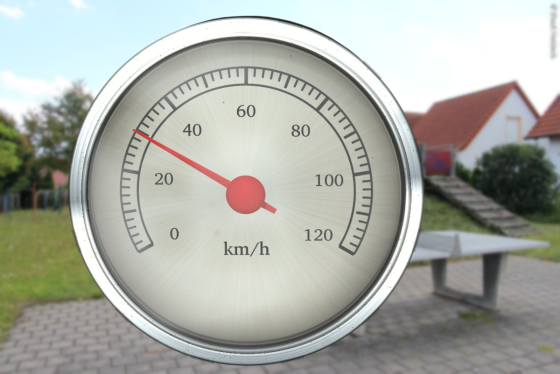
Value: 30,km/h
